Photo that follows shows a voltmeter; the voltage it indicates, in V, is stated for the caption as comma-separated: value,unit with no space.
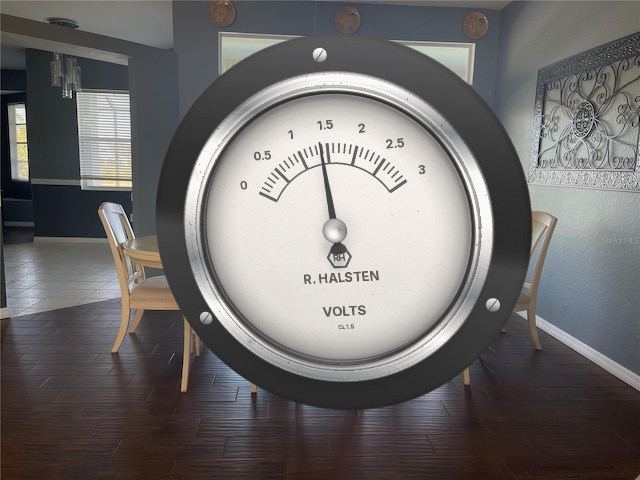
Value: 1.4,V
